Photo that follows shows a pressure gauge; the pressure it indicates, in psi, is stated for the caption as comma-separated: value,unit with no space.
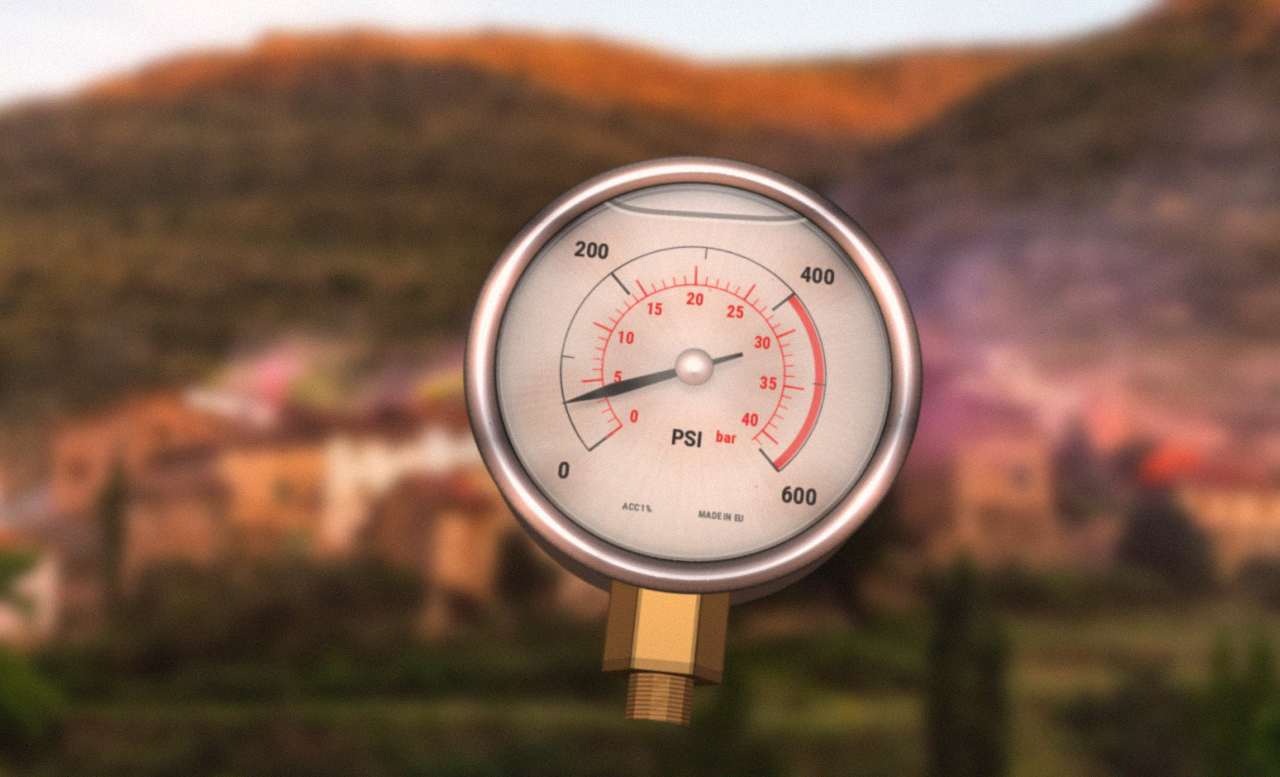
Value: 50,psi
